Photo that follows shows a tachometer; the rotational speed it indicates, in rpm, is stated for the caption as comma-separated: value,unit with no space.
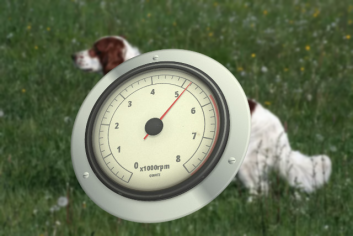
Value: 5200,rpm
